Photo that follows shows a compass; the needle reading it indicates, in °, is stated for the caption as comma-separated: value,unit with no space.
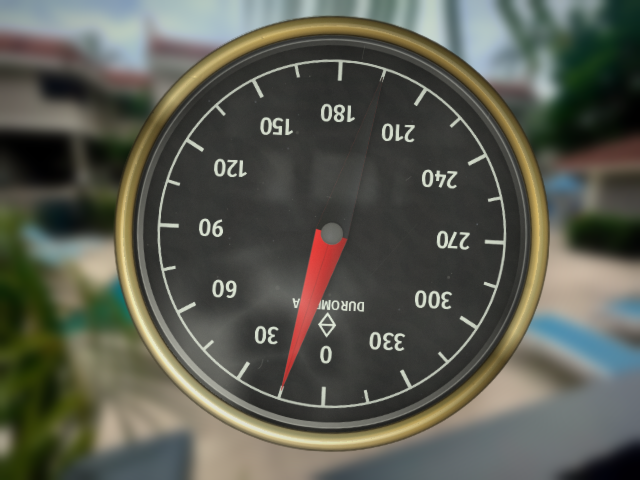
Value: 15,°
